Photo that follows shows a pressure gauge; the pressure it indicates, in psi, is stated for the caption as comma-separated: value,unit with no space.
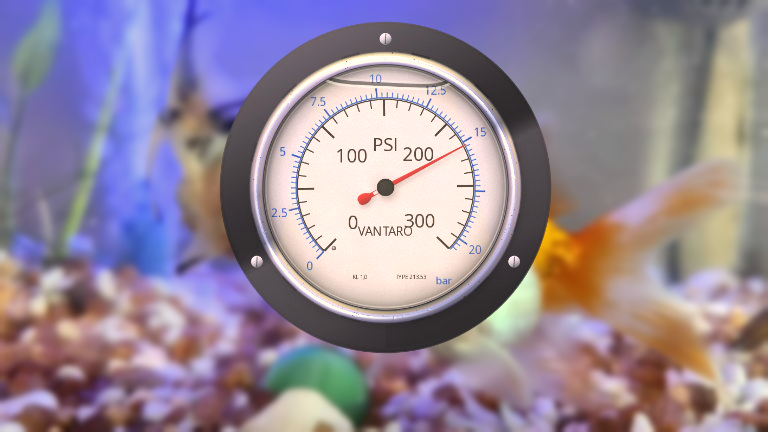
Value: 220,psi
